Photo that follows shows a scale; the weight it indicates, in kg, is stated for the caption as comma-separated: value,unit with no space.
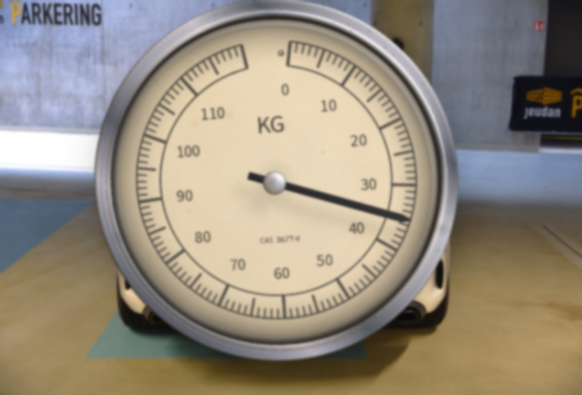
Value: 35,kg
